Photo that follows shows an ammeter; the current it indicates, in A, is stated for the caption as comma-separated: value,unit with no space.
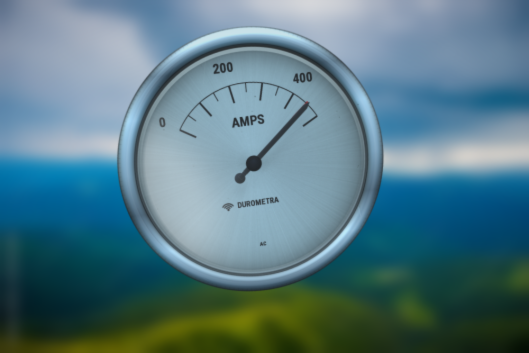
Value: 450,A
